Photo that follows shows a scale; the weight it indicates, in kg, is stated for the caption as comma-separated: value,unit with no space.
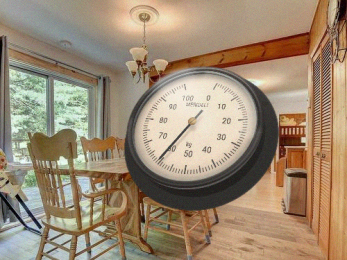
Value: 60,kg
